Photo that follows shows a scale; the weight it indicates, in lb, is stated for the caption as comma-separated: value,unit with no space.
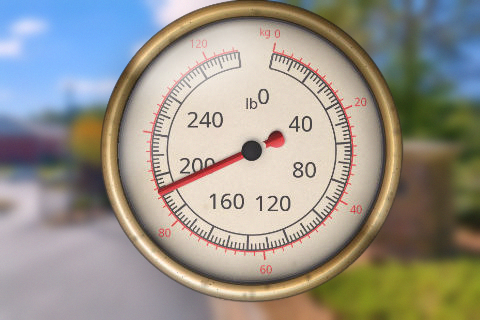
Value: 192,lb
